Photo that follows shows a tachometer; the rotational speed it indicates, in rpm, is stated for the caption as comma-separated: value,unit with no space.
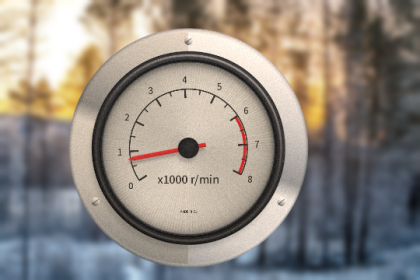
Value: 750,rpm
